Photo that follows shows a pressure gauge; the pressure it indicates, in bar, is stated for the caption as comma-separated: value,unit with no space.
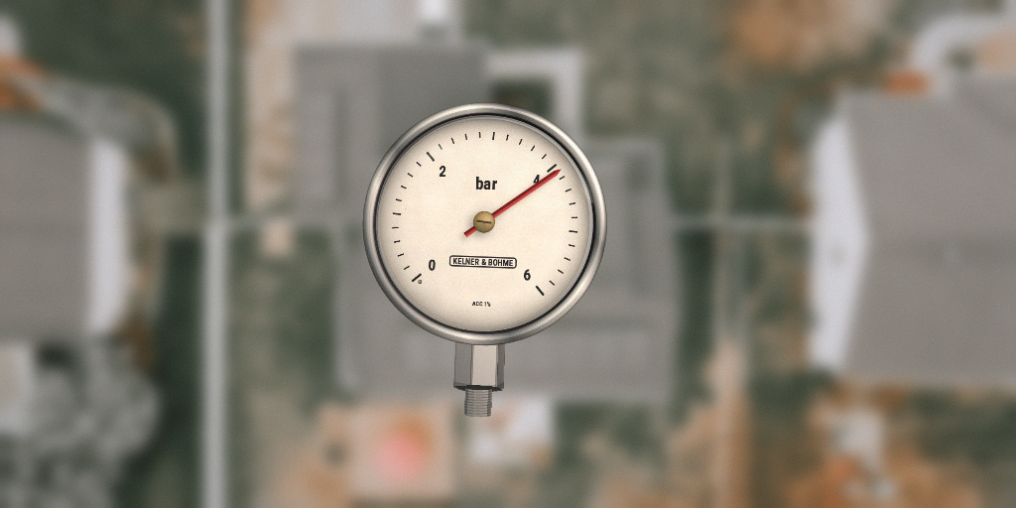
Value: 4.1,bar
